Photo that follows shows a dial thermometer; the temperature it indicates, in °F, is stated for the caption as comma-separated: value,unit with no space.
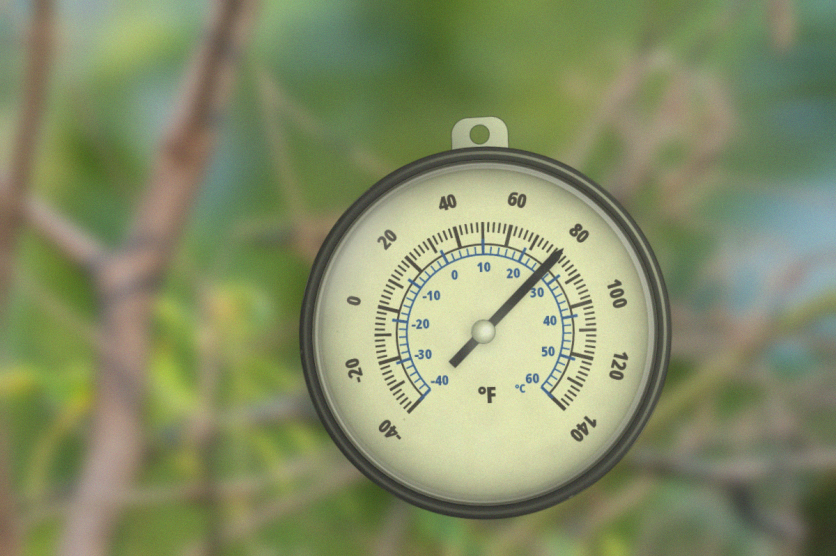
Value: 80,°F
